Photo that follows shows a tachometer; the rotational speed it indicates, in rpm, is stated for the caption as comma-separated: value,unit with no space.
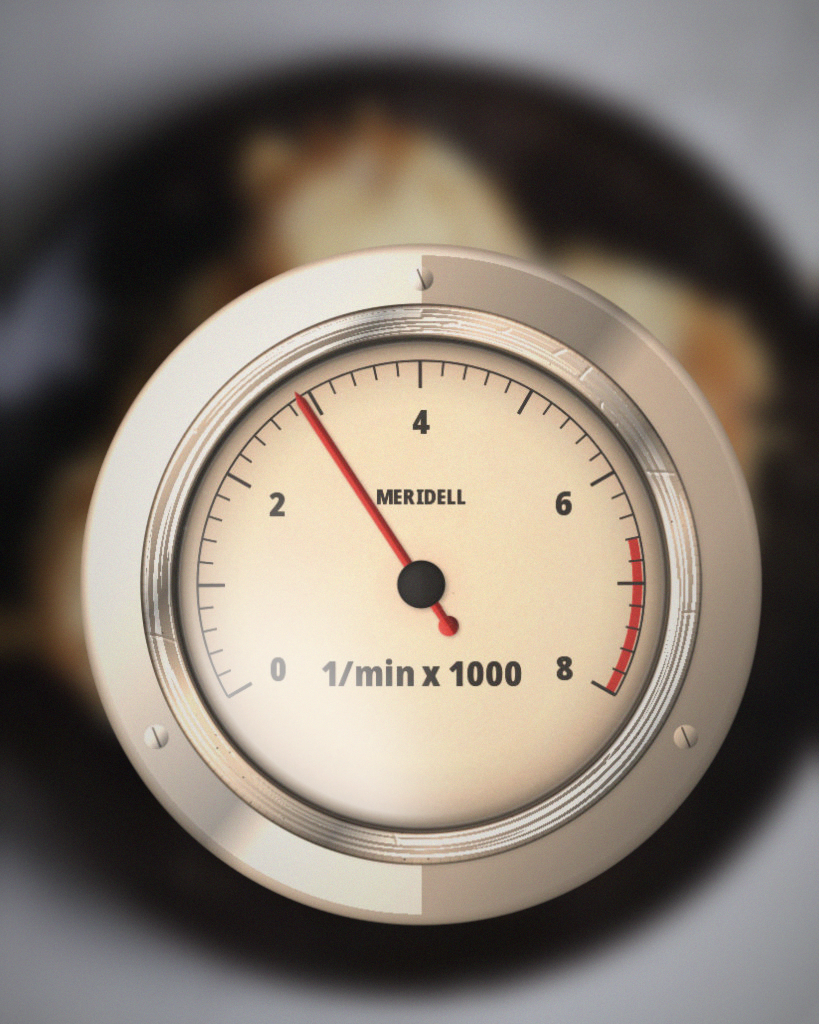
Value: 2900,rpm
